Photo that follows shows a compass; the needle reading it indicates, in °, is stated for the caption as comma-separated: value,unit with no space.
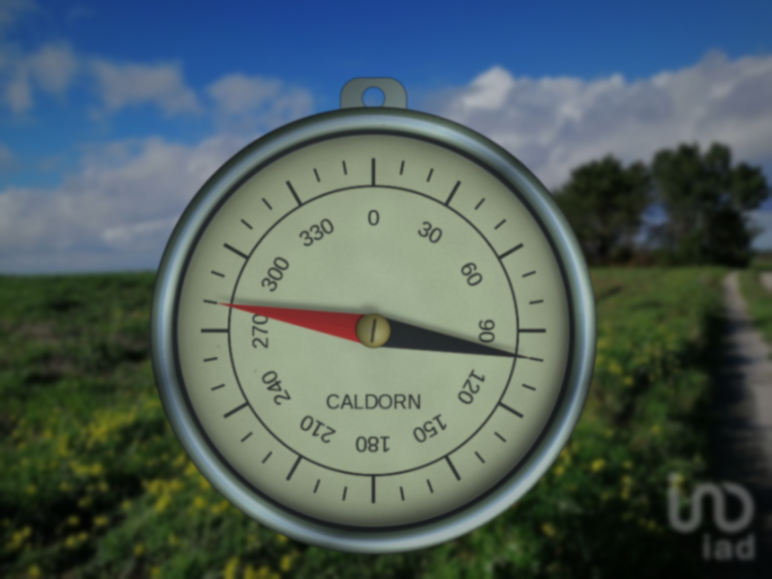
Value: 280,°
